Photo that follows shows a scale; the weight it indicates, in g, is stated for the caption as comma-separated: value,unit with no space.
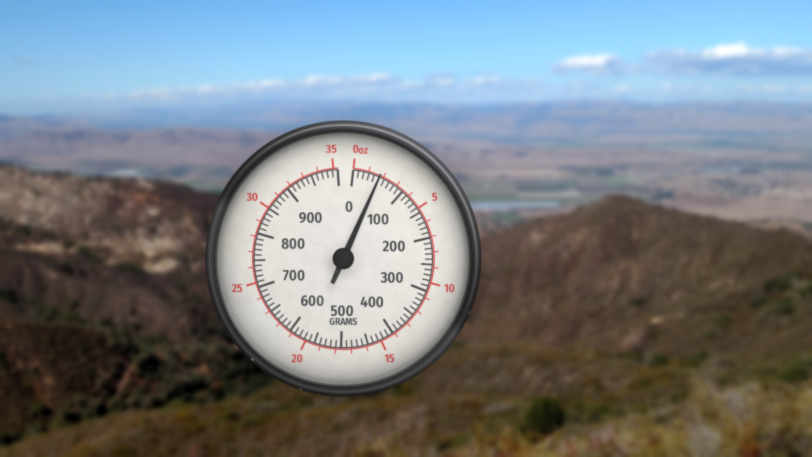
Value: 50,g
